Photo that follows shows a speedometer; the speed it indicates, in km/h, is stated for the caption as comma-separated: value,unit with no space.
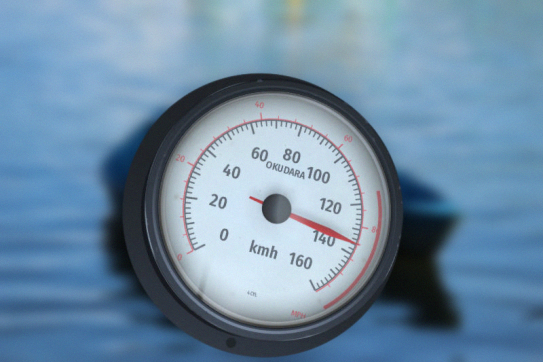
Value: 136,km/h
